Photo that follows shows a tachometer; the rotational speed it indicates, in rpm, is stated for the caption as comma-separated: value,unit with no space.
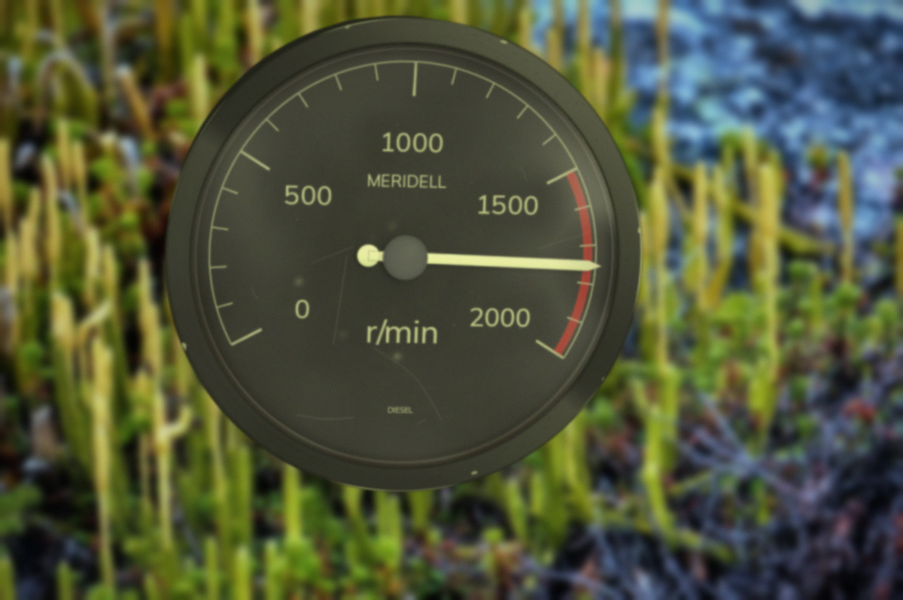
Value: 1750,rpm
